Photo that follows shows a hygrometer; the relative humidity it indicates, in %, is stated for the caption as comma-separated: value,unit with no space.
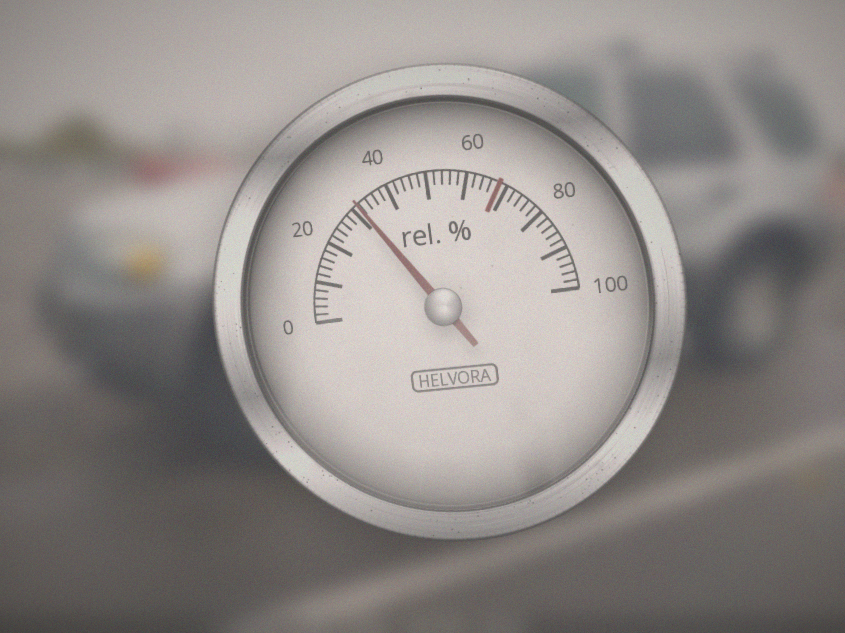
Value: 32,%
